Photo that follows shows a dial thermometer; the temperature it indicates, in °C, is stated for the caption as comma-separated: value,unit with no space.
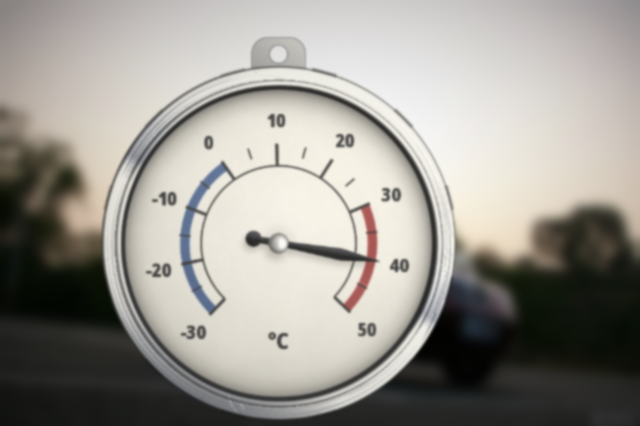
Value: 40,°C
